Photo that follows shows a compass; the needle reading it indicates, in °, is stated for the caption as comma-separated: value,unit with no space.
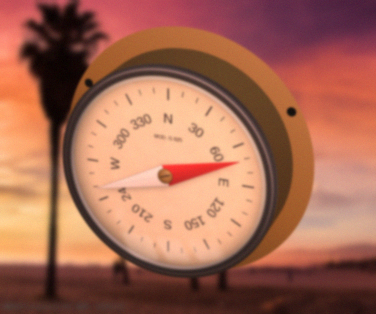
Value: 70,°
